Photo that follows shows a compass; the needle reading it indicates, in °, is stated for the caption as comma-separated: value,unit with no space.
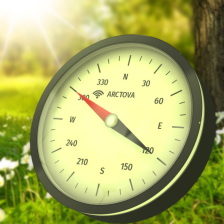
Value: 300,°
